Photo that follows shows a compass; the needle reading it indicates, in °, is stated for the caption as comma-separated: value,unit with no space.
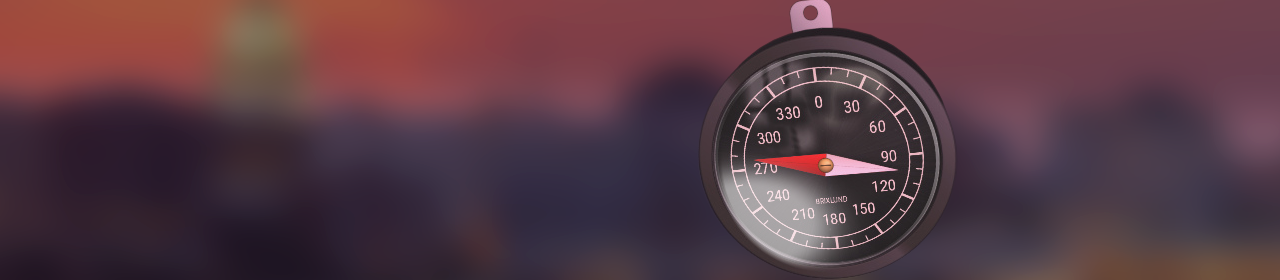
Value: 280,°
